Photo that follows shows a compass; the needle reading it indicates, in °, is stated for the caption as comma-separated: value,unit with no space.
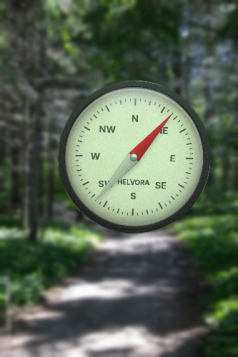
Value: 40,°
